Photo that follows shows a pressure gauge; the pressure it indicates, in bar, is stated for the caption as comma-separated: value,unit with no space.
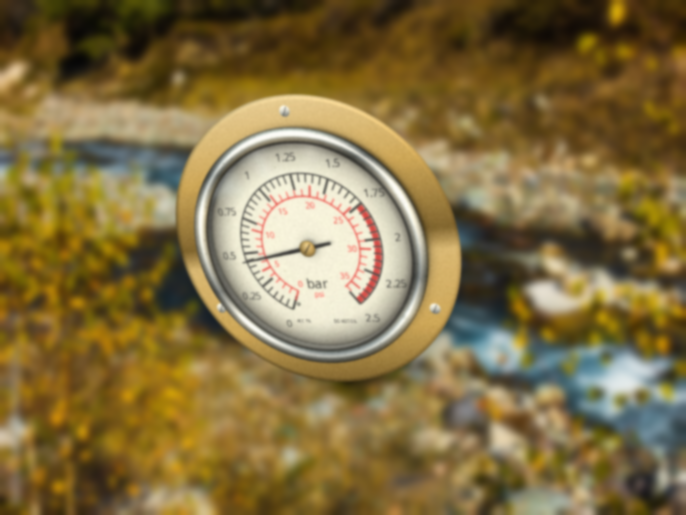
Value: 0.45,bar
